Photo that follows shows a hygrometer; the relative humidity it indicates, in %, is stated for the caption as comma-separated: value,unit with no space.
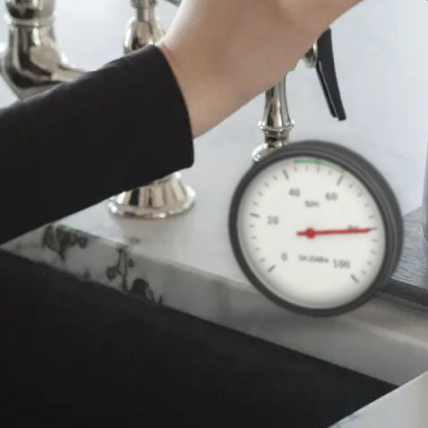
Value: 80,%
